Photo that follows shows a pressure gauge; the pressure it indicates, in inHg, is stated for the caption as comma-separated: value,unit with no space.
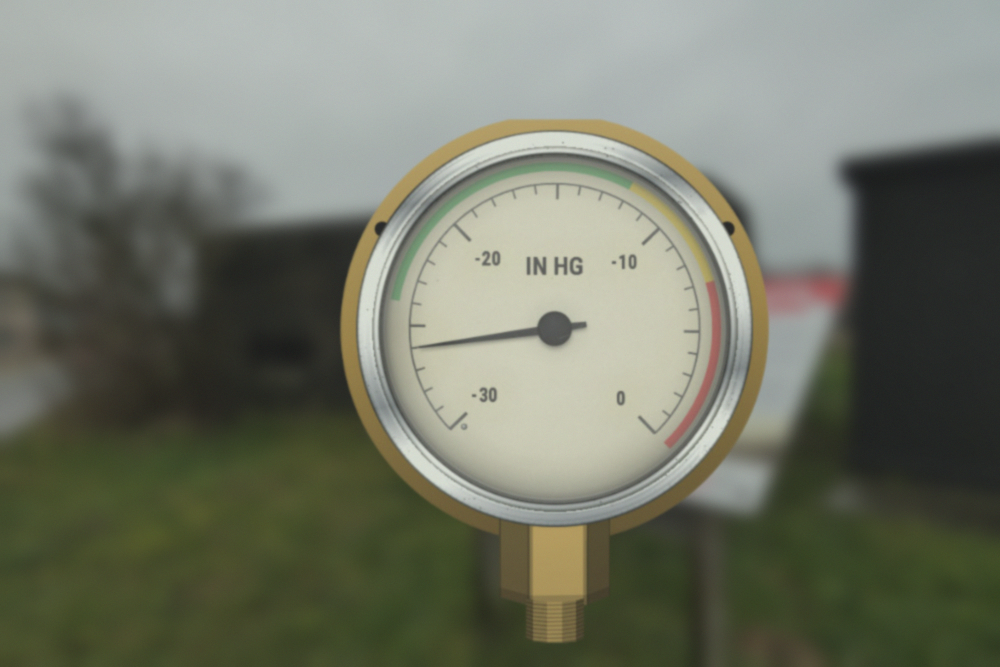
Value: -26,inHg
